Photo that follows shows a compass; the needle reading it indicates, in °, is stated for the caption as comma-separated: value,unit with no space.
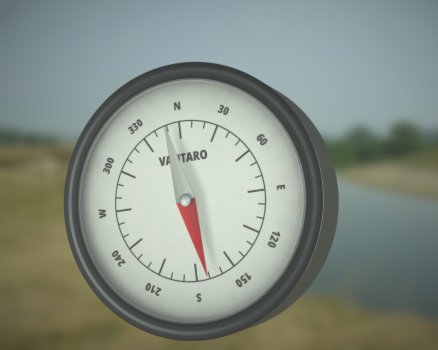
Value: 170,°
